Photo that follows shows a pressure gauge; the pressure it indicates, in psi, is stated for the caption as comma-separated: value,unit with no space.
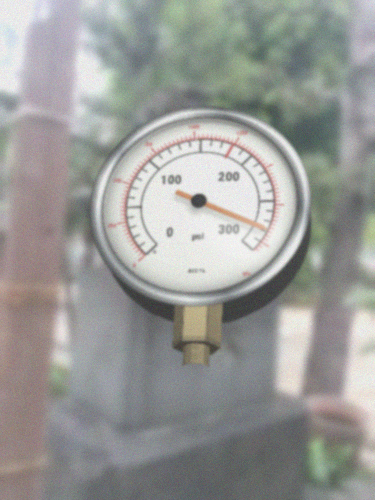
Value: 280,psi
